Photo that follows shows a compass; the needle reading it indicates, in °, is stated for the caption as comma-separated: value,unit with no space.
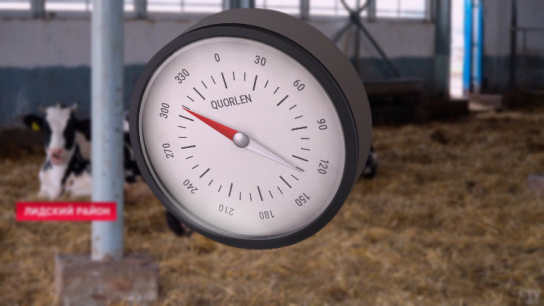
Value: 310,°
